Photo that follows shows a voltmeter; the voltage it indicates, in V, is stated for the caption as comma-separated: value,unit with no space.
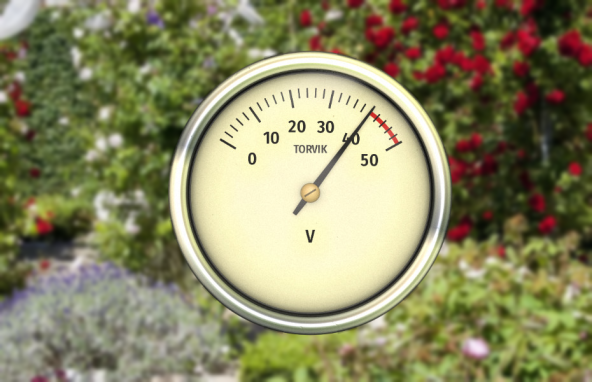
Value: 40,V
